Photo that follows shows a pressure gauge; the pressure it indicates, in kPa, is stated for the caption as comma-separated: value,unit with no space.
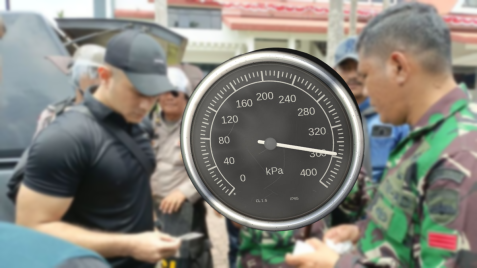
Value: 355,kPa
